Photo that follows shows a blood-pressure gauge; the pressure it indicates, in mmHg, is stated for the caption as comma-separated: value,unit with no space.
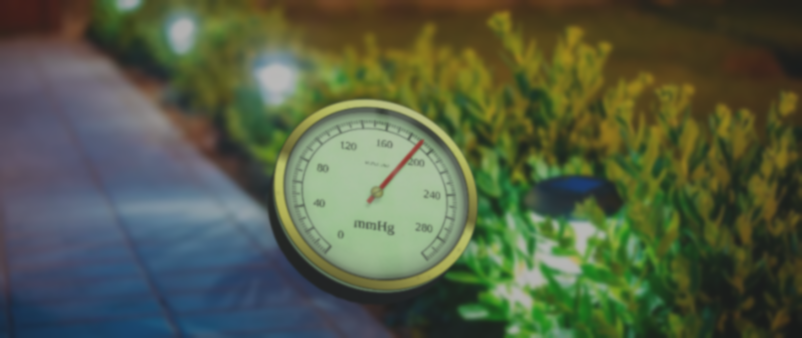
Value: 190,mmHg
